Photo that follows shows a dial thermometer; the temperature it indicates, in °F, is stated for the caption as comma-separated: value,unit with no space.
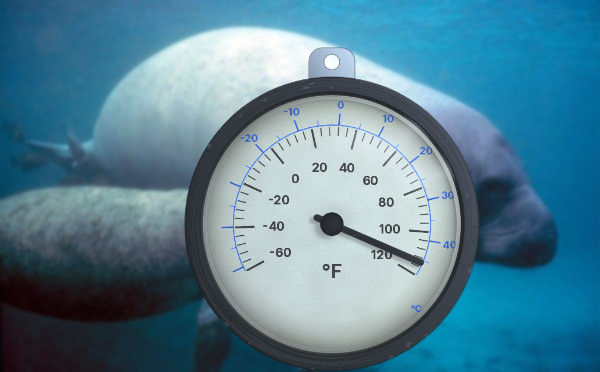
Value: 114,°F
